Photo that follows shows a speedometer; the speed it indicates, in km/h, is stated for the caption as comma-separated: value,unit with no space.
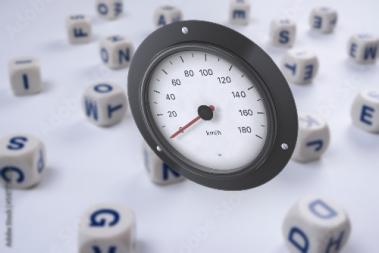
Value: 0,km/h
